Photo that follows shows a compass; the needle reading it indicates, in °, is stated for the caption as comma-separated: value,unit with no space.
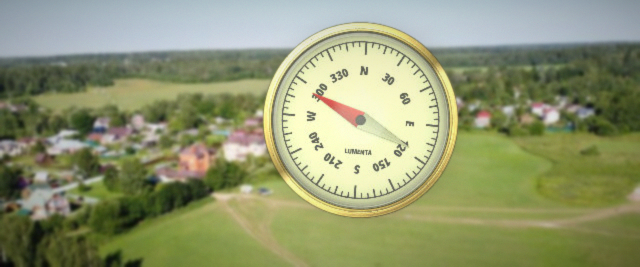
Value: 295,°
